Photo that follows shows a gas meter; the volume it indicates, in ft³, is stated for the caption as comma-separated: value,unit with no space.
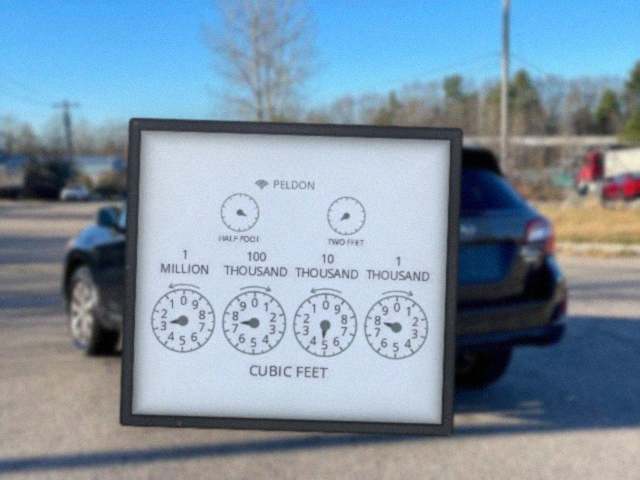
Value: 274800,ft³
